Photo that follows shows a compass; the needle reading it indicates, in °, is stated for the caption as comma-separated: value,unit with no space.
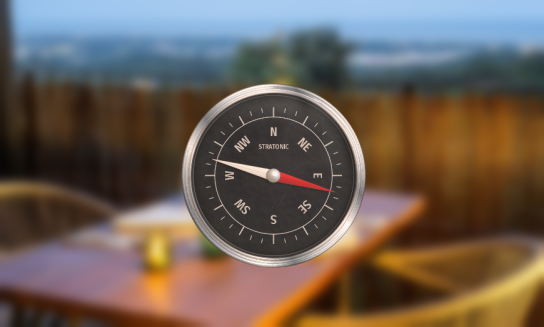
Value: 105,°
